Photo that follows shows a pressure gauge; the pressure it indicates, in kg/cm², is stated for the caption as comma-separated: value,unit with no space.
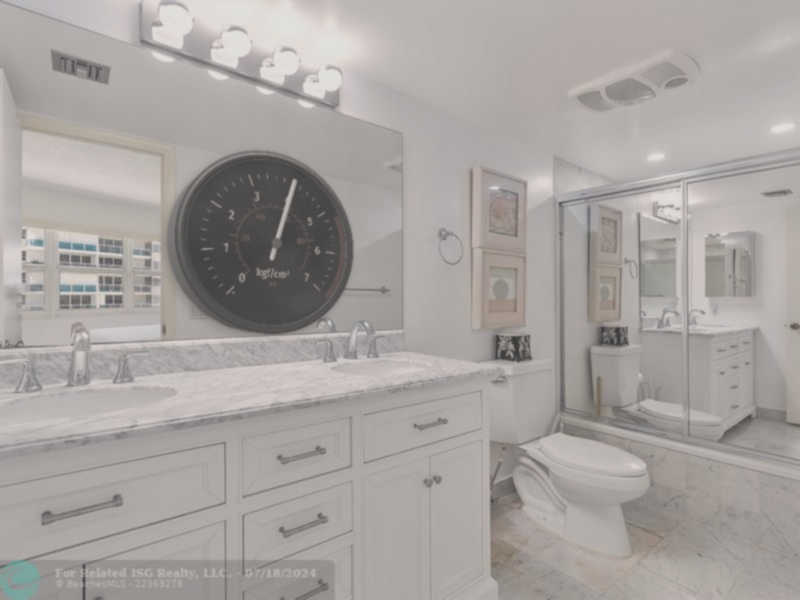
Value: 4,kg/cm²
